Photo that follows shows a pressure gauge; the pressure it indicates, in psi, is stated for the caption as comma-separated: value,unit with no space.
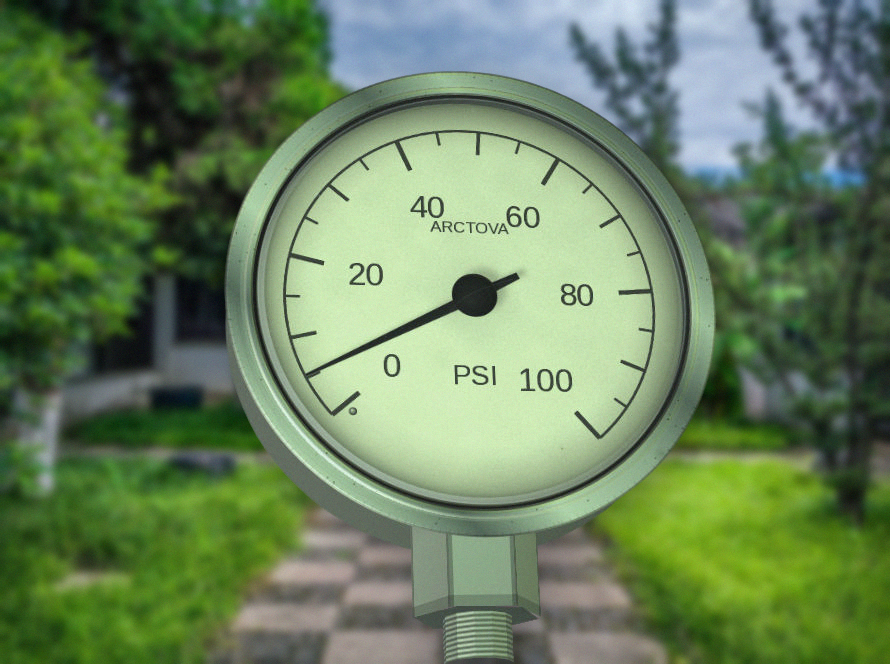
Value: 5,psi
